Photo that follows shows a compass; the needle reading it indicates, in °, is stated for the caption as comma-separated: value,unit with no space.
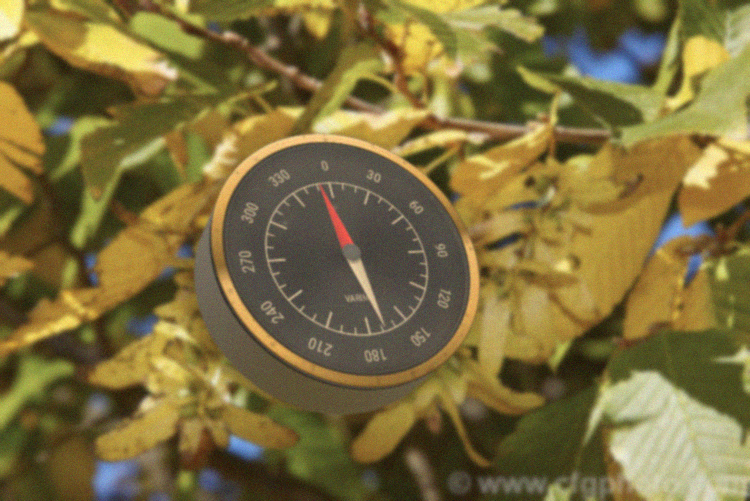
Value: 350,°
